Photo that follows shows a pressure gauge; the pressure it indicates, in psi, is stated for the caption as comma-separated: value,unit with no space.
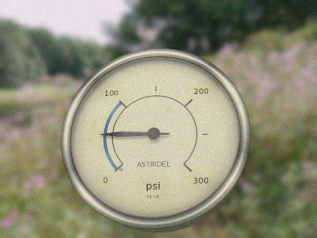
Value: 50,psi
